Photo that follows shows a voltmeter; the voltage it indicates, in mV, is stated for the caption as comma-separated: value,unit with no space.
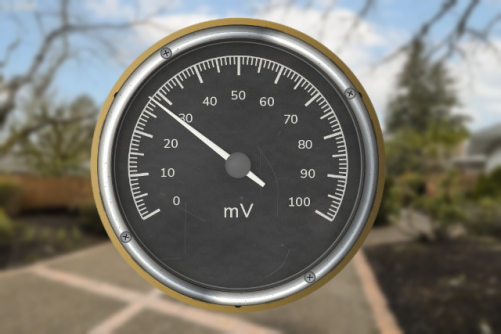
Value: 28,mV
